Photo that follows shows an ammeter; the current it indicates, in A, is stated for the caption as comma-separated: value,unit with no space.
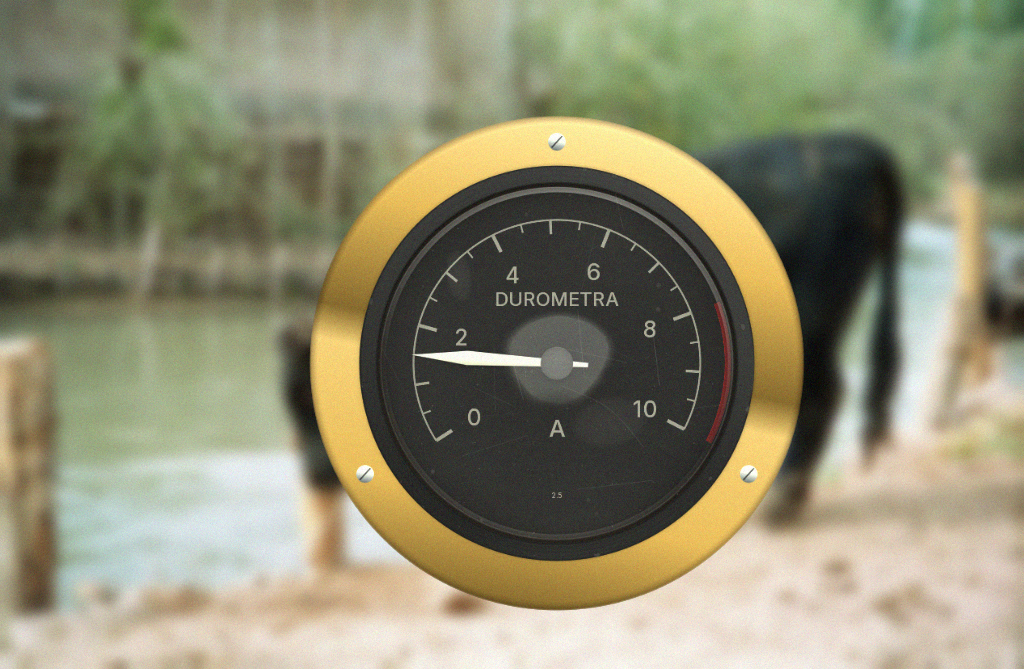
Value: 1.5,A
